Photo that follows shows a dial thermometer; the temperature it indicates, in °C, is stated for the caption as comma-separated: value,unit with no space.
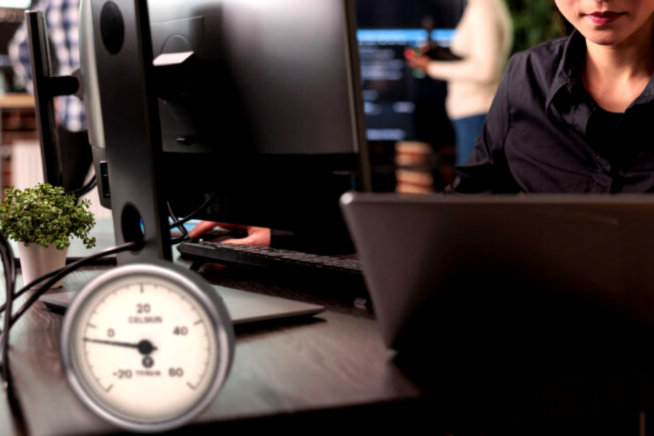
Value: -4,°C
